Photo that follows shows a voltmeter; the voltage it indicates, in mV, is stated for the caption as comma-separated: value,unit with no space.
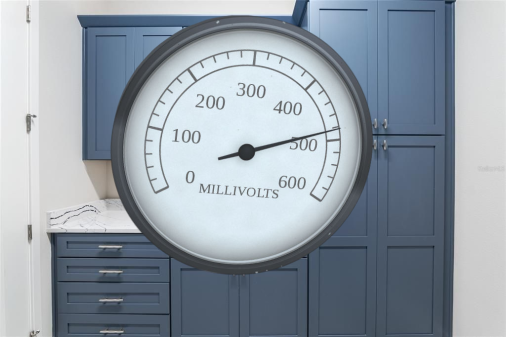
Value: 480,mV
